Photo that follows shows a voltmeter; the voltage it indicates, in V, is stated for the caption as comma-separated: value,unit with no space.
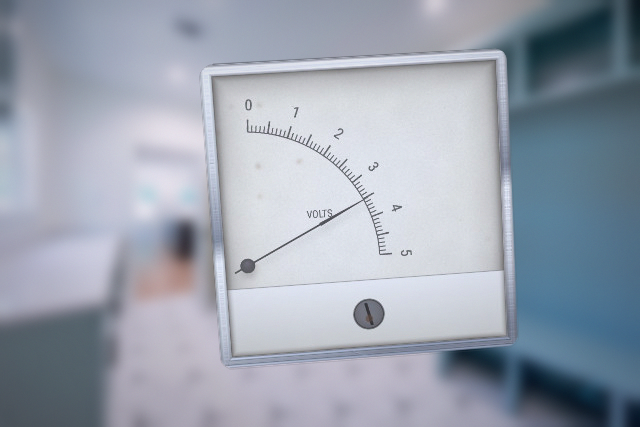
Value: 3.5,V
